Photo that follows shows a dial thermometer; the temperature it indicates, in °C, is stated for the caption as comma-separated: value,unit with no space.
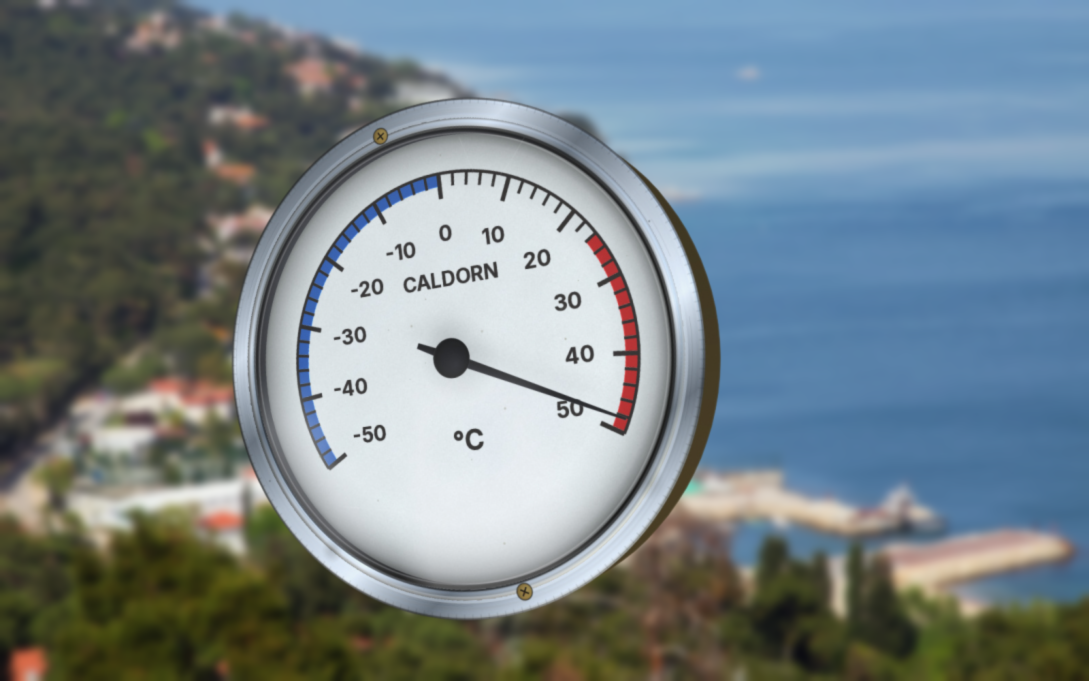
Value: 48,°C
